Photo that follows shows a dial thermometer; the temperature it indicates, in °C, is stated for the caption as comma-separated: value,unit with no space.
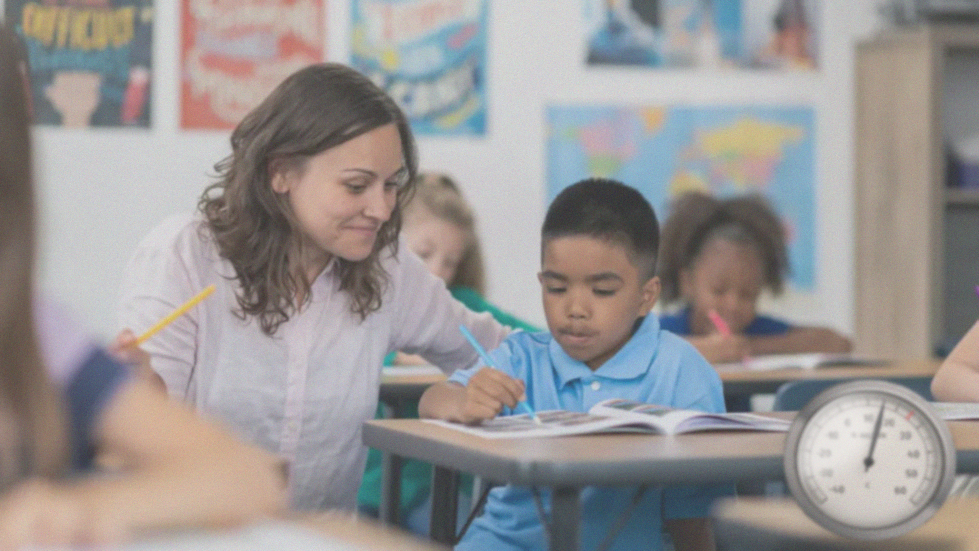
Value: 15,°C
